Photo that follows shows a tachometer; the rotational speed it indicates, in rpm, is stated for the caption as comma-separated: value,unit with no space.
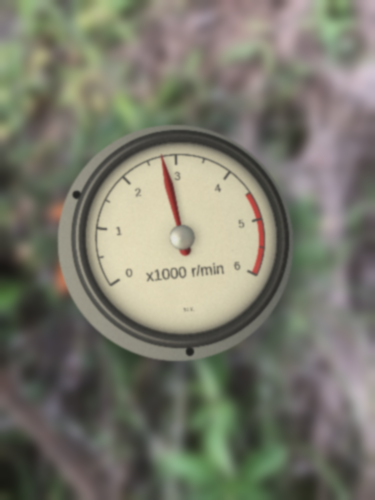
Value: 2750,rpm
